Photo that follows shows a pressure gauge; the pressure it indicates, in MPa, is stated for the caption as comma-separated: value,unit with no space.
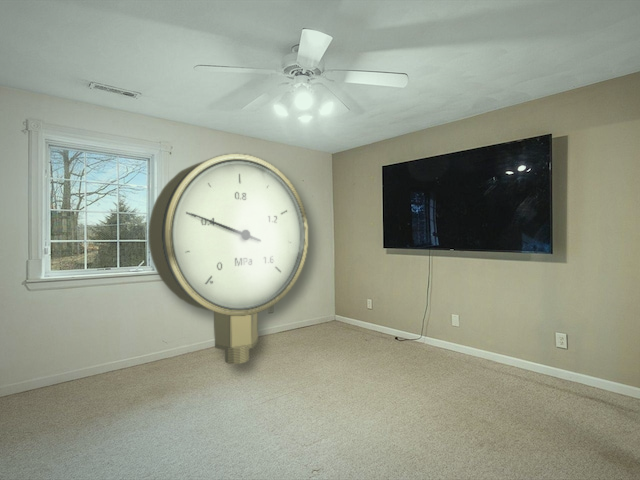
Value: 0.4,MPa
